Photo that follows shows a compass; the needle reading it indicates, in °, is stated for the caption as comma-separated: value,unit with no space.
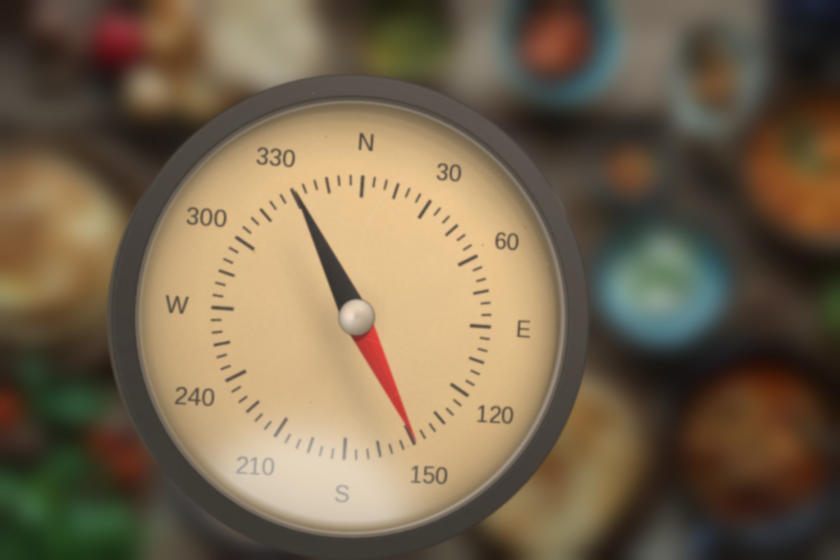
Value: 150,°
